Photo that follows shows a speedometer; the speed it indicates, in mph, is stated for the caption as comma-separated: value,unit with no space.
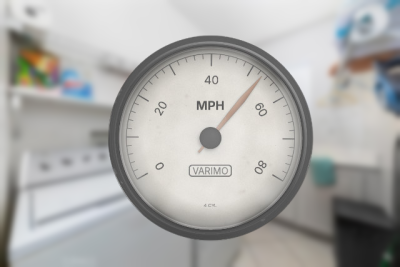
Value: 53,mph
